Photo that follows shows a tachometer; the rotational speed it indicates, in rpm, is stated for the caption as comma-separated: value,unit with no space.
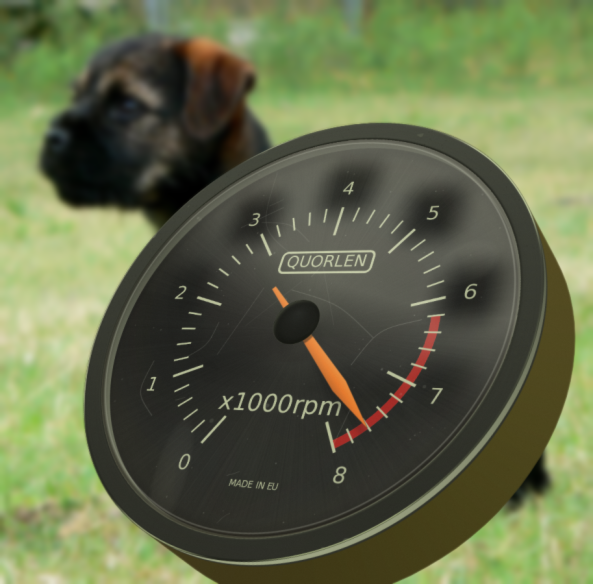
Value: 7600,rpm
